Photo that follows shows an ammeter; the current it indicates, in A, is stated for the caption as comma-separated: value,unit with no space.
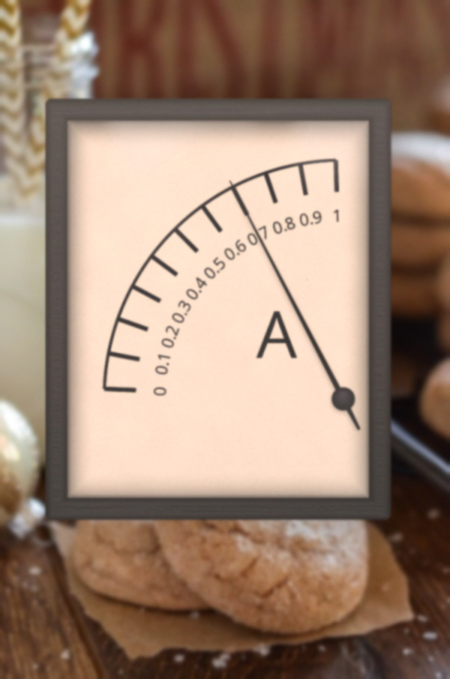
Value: 0.7,A
